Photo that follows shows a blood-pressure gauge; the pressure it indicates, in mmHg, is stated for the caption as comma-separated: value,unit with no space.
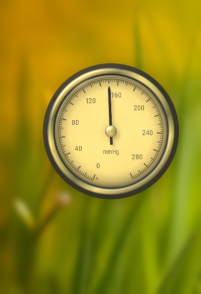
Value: 150,mmHg
